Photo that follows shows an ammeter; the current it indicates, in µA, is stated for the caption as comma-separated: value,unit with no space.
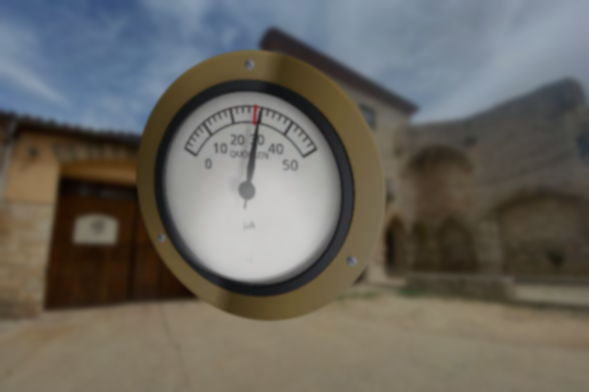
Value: 30,µA
